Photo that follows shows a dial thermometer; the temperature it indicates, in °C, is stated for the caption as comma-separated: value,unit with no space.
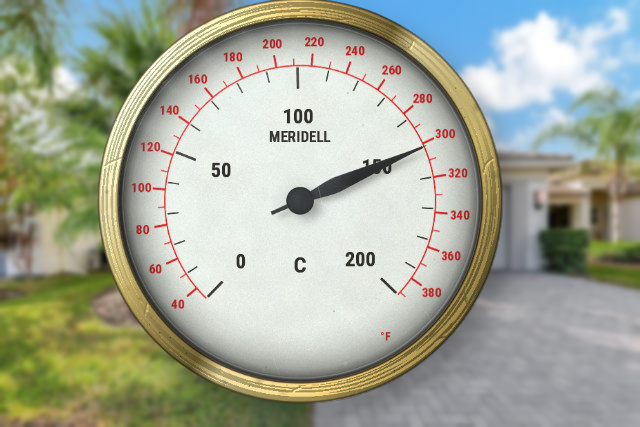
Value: 150,°C
